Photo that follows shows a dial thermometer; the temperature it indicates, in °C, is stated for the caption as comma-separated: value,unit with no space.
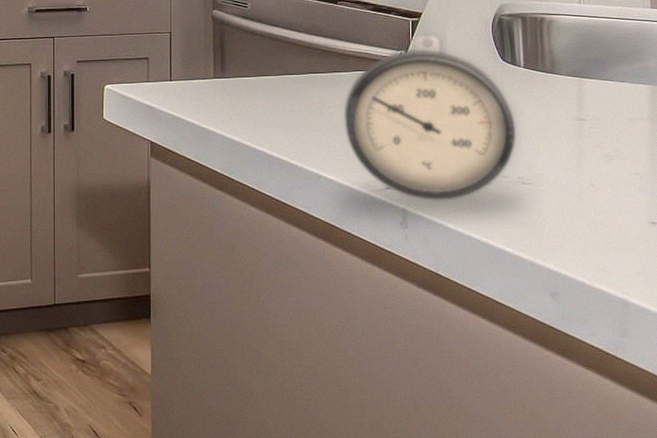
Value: 100,°C
